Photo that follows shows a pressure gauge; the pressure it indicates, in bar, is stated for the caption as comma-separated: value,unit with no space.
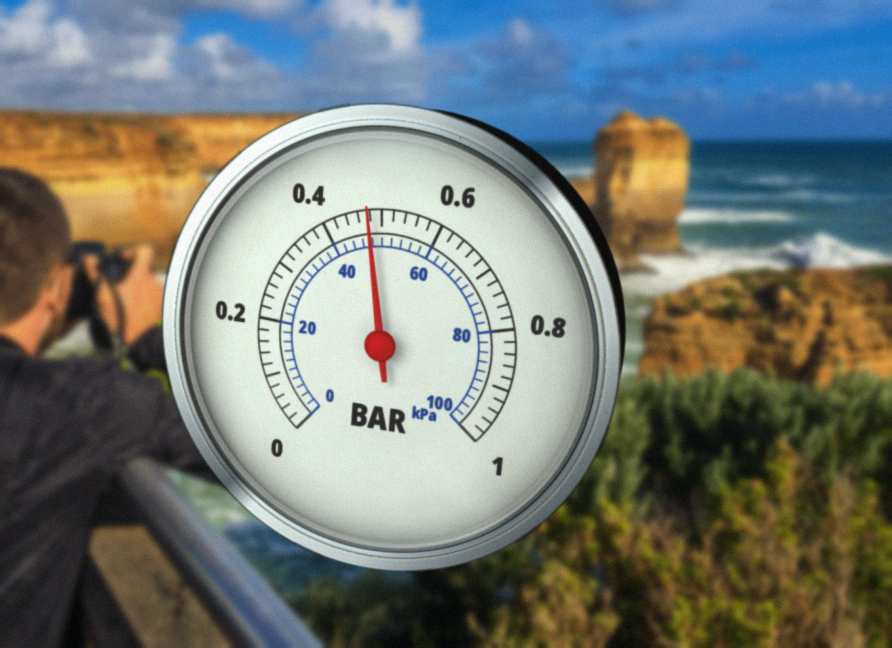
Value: 0.48,bar
